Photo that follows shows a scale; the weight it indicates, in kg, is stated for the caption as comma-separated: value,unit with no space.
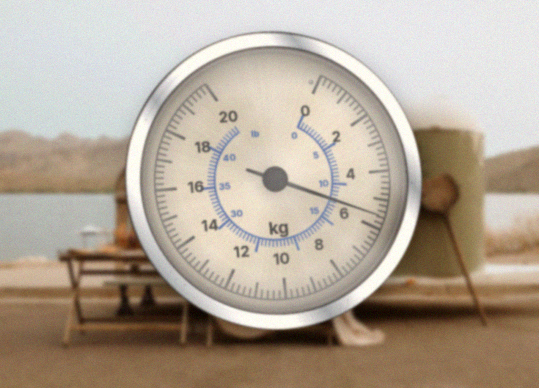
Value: 5.6,kg
